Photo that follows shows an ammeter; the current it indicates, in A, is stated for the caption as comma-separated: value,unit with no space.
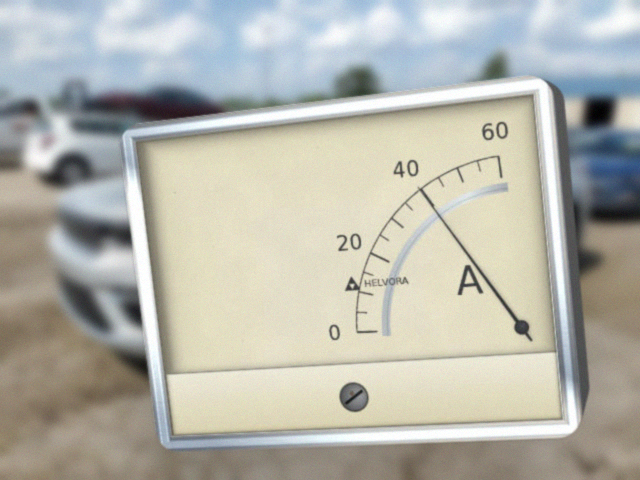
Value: 40,A
